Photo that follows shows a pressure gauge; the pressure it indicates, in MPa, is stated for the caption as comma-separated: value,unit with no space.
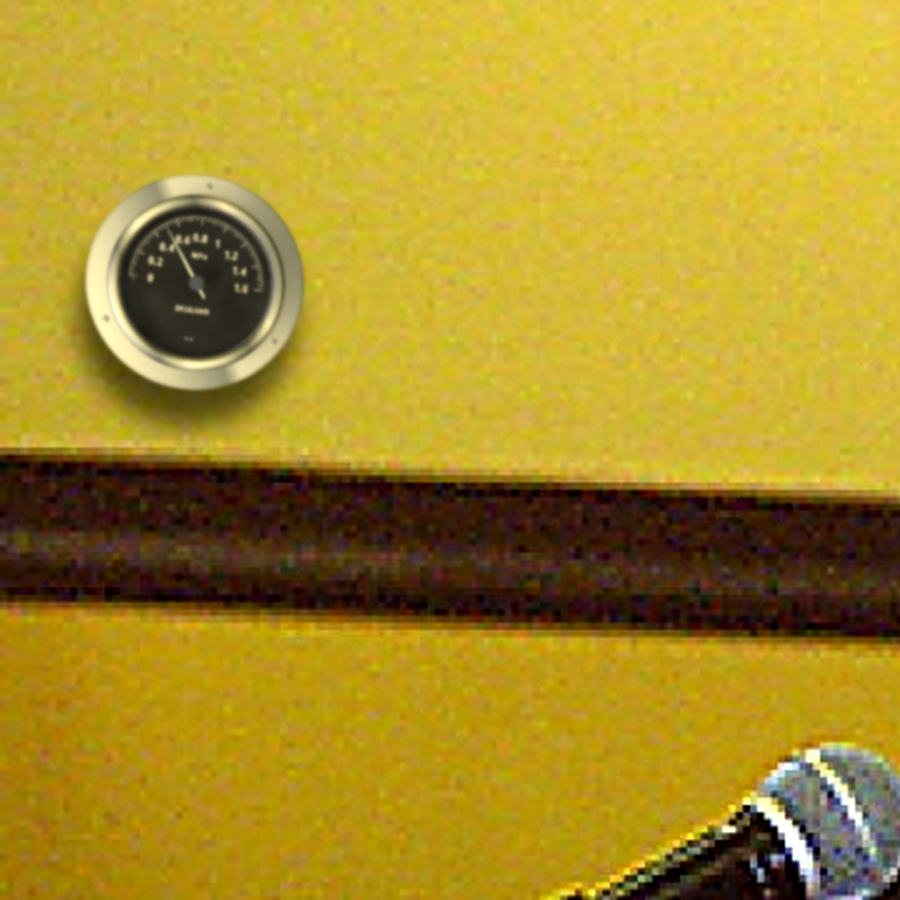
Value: 0.5,MPa
